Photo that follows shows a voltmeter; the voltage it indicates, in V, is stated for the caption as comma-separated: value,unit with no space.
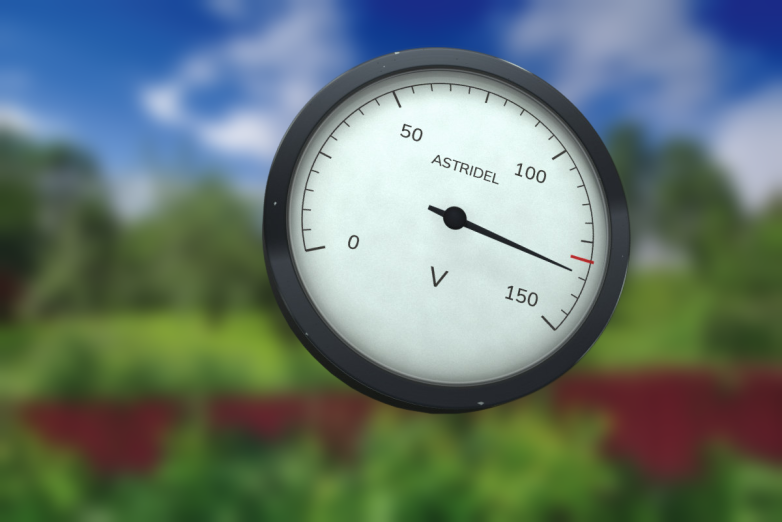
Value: 135,V
